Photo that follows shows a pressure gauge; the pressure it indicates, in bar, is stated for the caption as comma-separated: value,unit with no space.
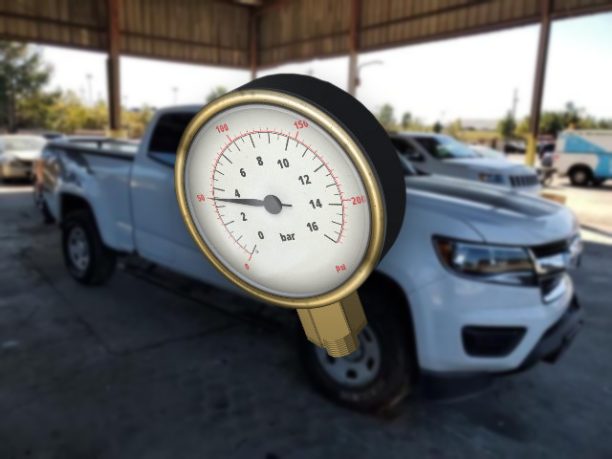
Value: 3.5,bar
